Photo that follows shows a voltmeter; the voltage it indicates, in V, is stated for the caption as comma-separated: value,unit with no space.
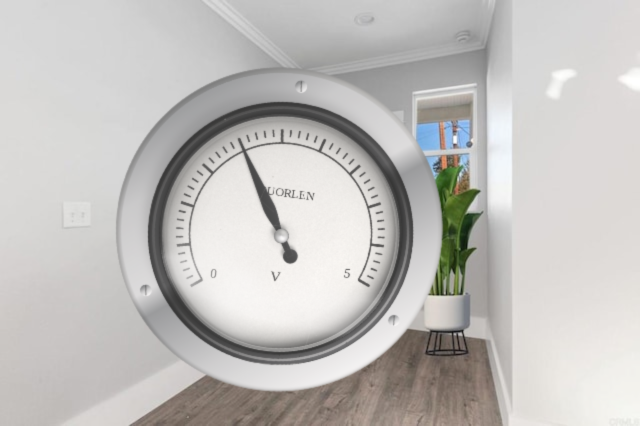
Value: 2,V
